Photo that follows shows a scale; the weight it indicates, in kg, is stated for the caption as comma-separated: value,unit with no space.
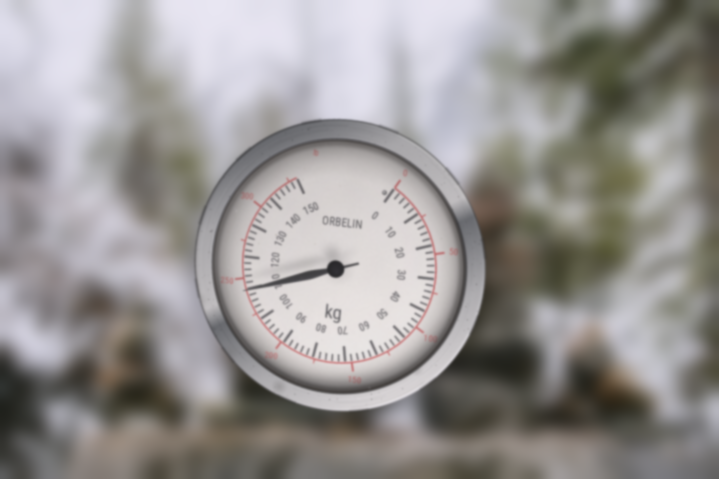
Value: 110,kg
